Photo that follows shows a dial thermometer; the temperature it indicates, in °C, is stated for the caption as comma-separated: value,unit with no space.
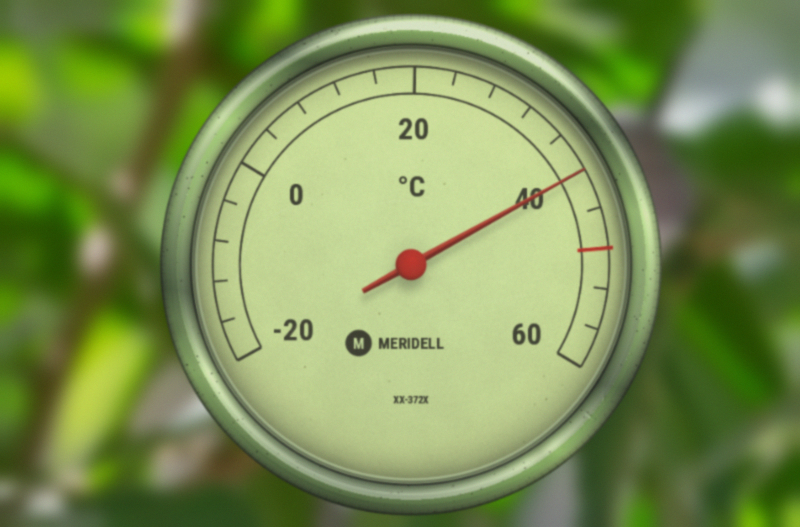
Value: 40,°C
